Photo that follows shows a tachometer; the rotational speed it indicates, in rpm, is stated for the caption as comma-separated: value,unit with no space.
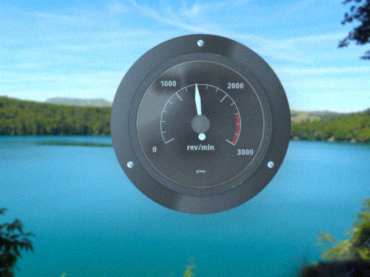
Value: 1400,rpm
